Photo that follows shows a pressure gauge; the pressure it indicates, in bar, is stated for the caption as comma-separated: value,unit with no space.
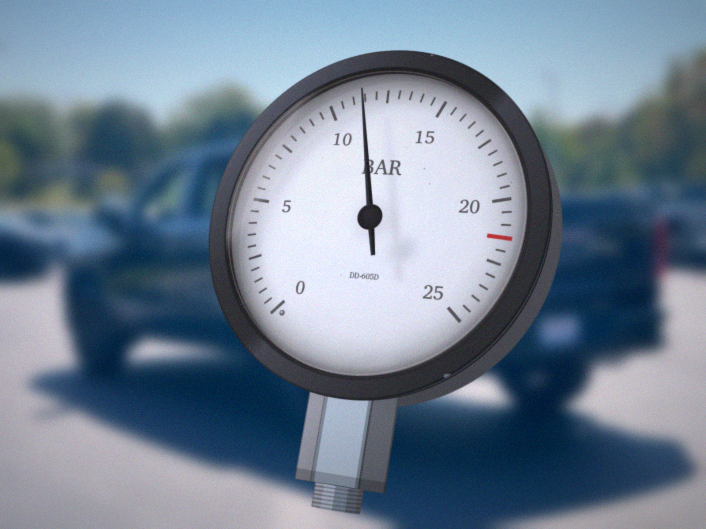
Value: 11.5,bar
